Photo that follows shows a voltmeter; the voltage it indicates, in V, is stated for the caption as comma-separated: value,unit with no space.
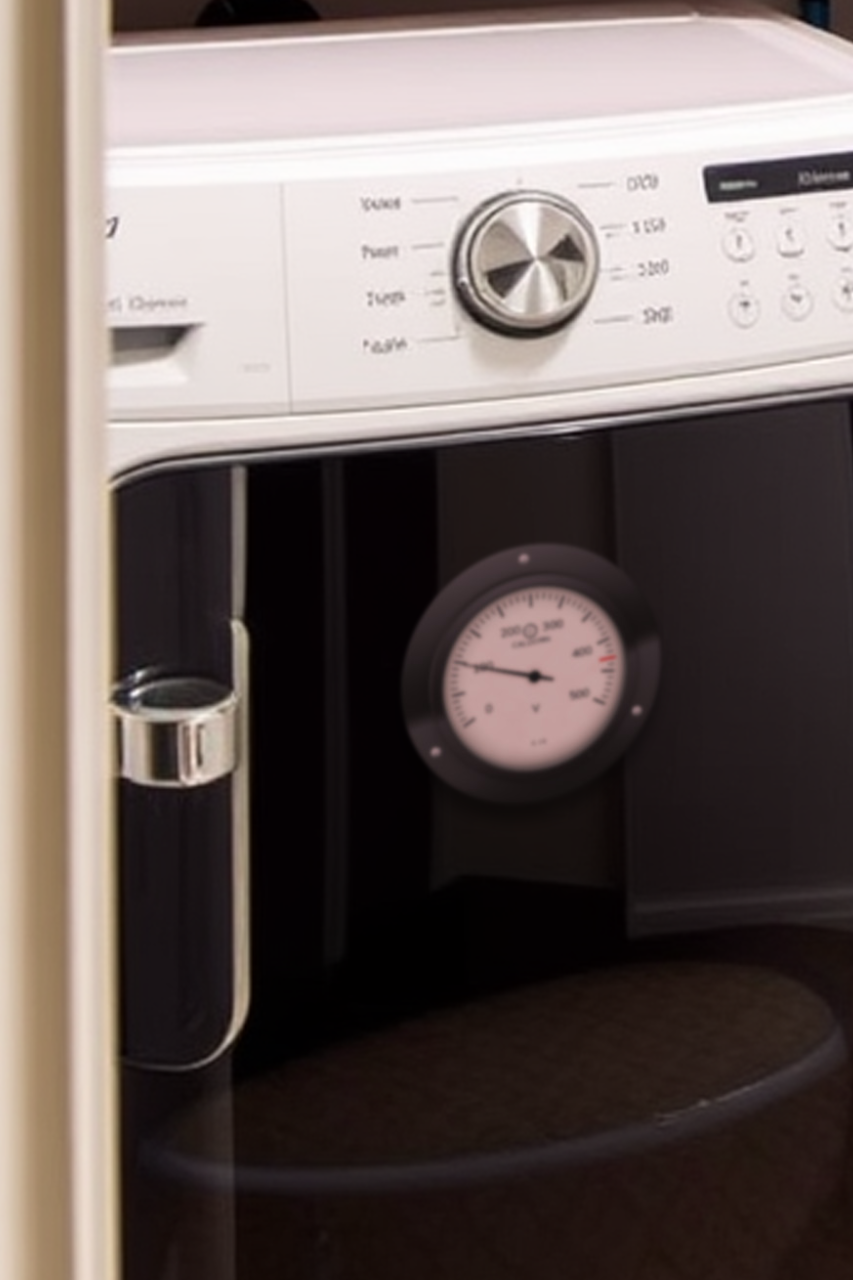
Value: 100,V
